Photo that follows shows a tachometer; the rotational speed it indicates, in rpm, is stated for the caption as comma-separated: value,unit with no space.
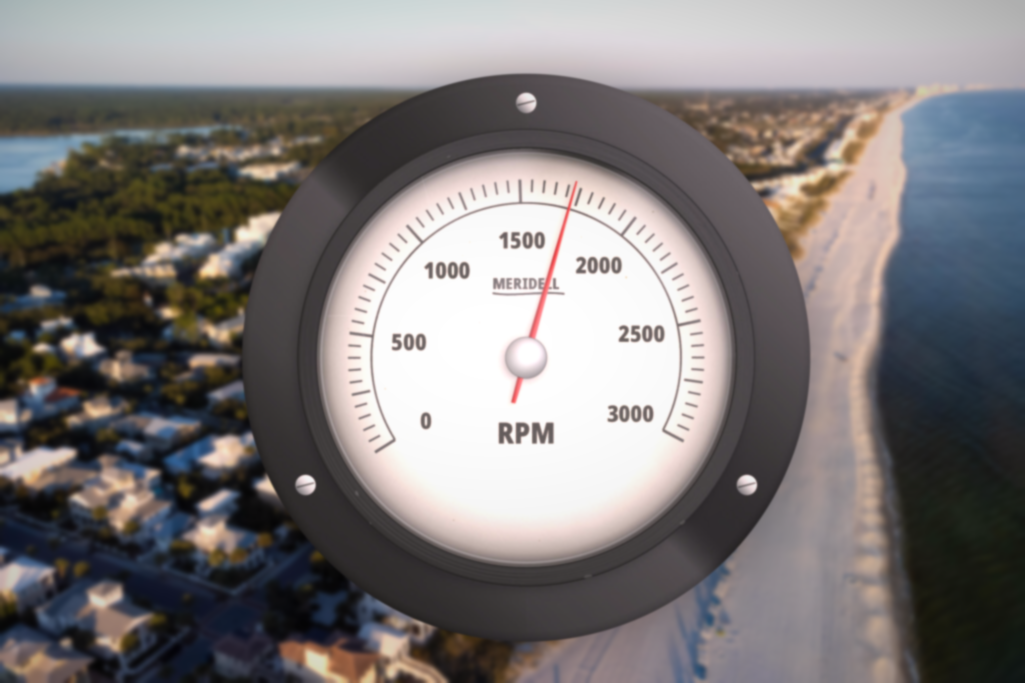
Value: 1725,rpm
